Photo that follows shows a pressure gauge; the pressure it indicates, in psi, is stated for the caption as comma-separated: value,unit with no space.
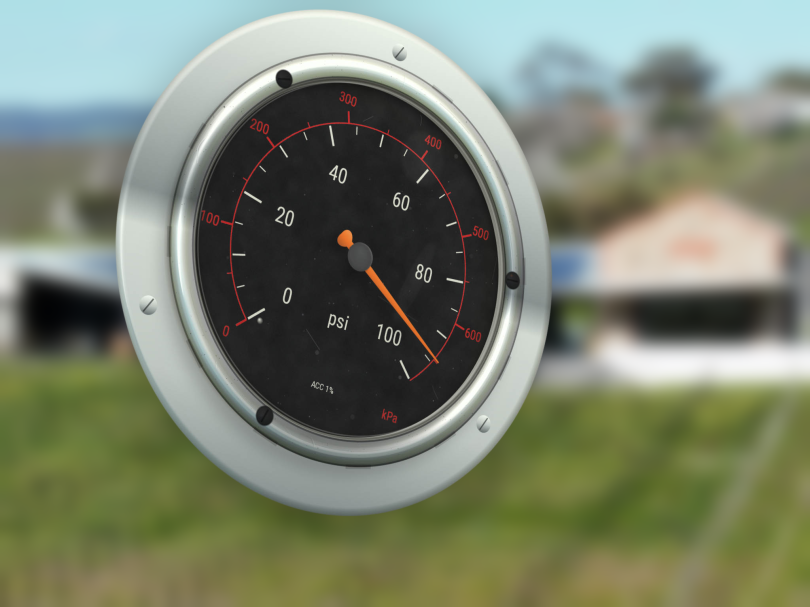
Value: 95,psi
